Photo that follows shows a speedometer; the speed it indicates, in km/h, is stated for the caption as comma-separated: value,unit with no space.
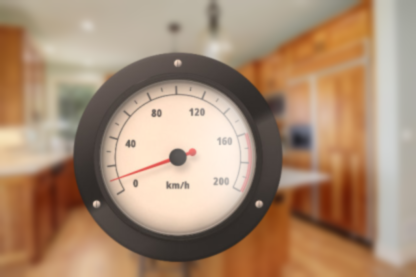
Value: 10,km/h
